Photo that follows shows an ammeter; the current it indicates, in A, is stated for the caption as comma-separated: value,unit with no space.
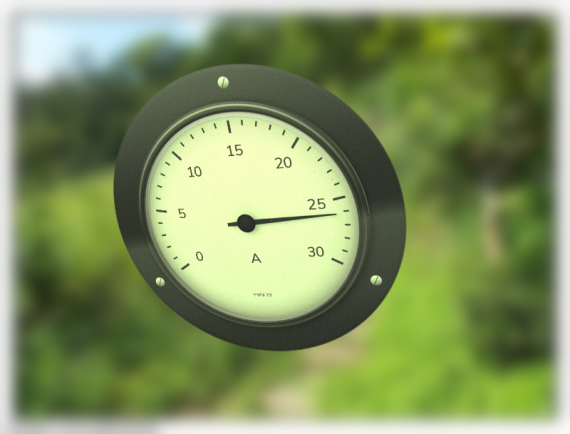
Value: 26,A
